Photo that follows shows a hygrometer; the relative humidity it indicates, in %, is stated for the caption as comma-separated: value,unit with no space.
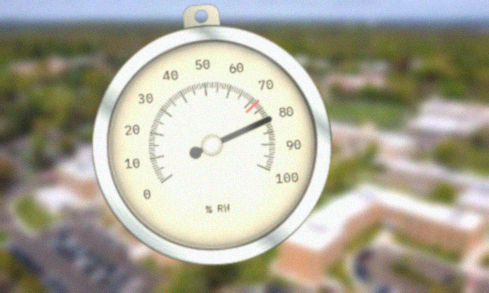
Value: 80,%
